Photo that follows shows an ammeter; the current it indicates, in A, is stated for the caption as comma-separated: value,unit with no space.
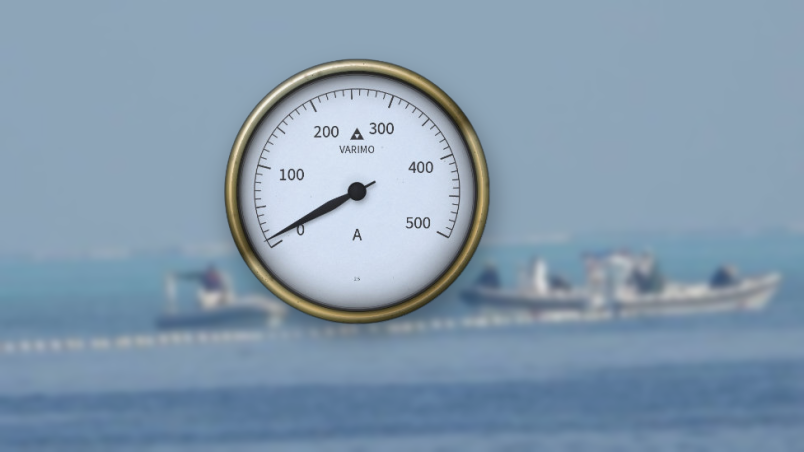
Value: 10,A
